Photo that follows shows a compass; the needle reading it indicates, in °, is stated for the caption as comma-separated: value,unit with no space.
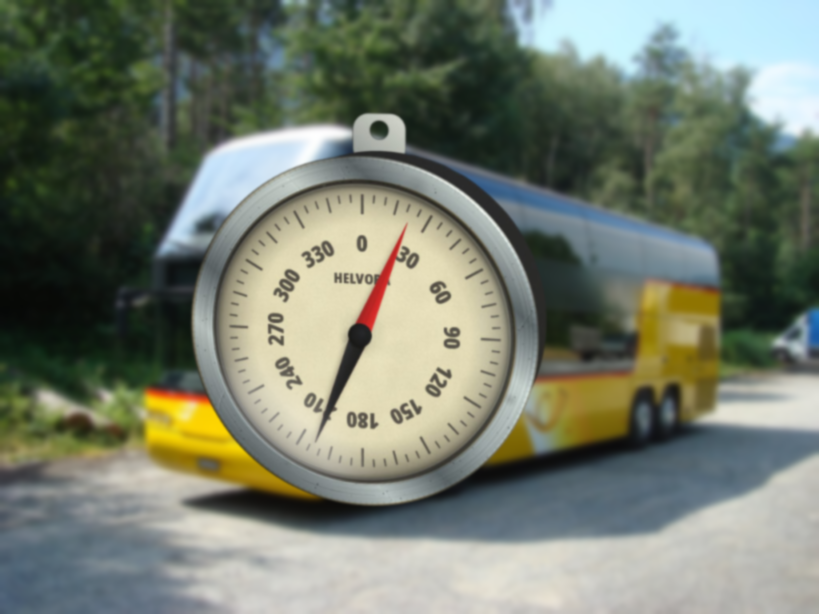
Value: 22.5,°
